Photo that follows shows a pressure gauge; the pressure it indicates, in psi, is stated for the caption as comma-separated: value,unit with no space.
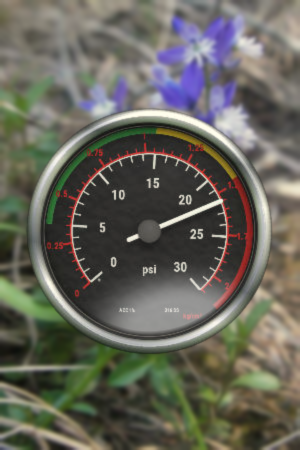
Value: 22,psi
